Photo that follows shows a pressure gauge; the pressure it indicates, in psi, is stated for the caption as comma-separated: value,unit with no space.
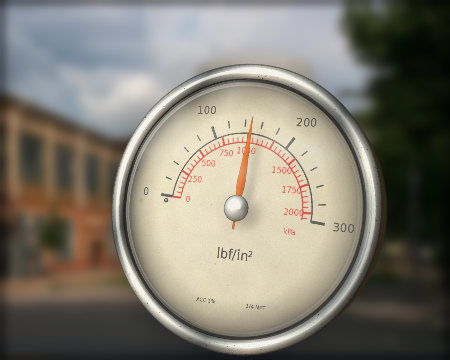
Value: 150,psi
